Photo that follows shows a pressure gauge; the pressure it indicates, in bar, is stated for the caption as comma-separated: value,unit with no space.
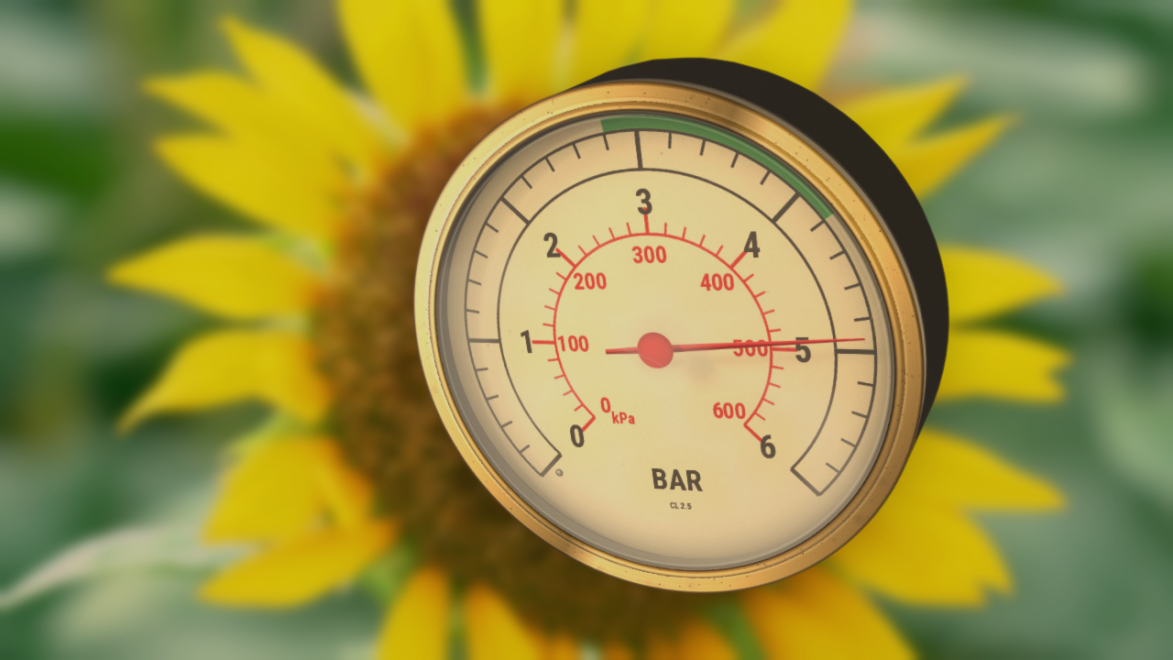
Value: 4.9,bar
